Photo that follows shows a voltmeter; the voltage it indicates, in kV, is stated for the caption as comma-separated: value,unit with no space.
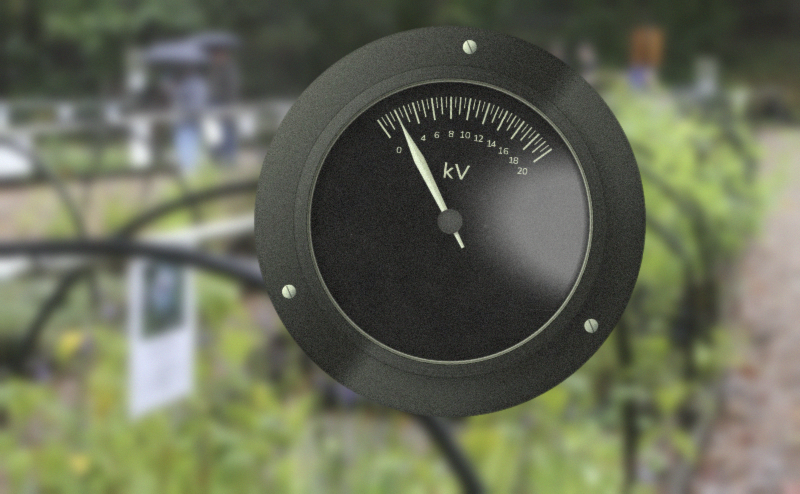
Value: 2,kV
